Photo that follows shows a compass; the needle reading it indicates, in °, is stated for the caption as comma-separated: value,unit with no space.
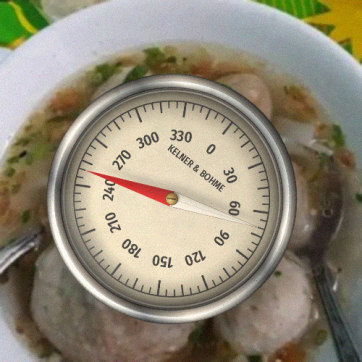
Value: 250,°
